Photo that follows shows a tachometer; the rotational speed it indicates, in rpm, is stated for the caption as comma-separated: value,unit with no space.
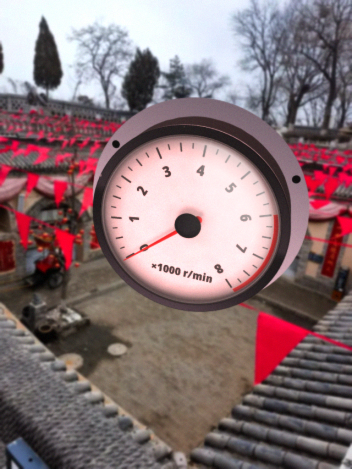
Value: 0,rpm
